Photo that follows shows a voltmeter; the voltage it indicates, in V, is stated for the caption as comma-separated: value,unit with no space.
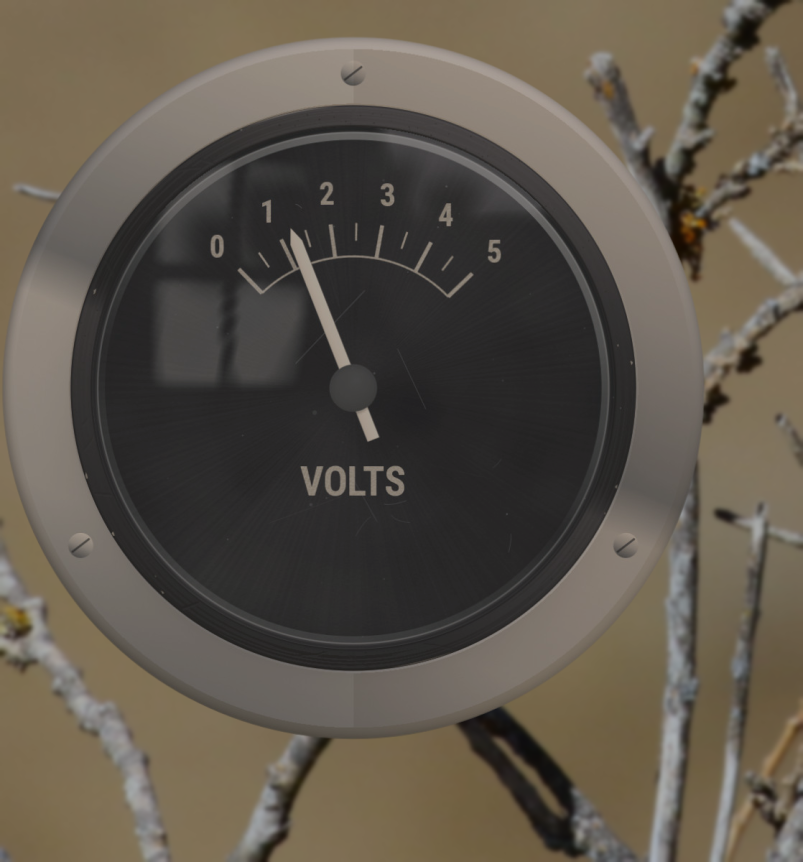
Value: 1.25,V
